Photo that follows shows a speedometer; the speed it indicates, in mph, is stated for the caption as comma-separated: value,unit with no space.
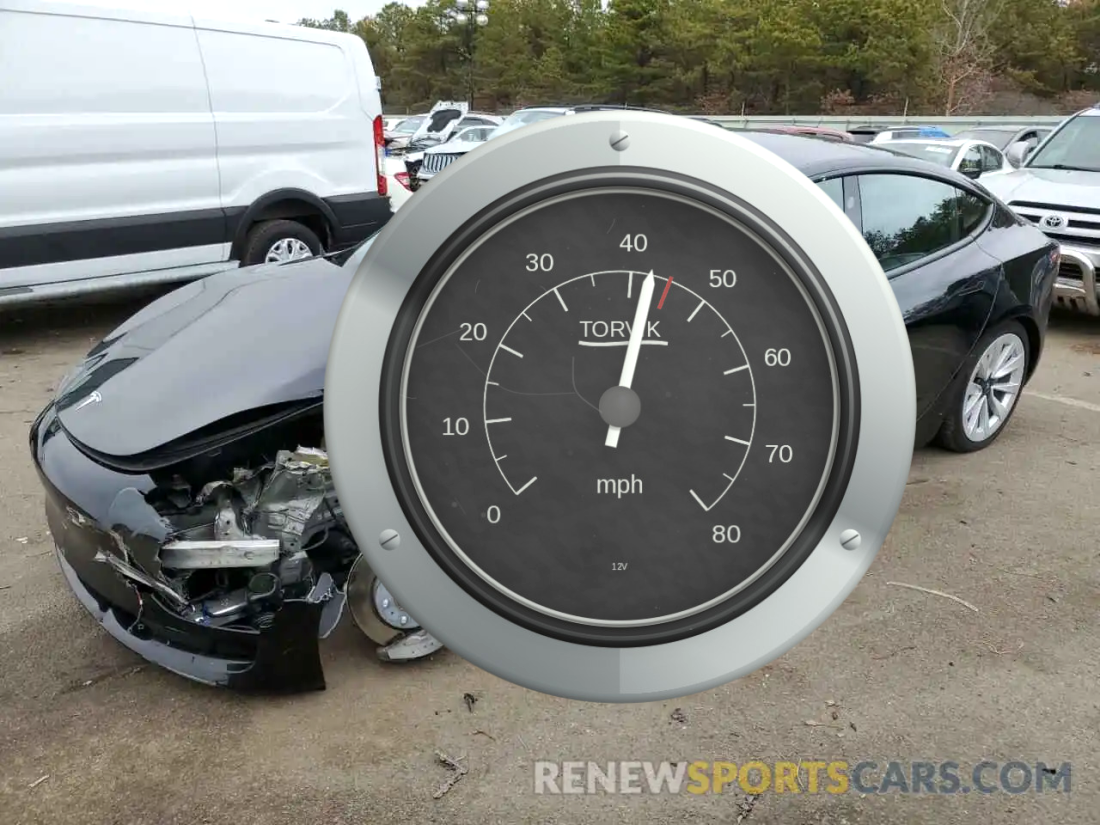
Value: 42.5,mph
